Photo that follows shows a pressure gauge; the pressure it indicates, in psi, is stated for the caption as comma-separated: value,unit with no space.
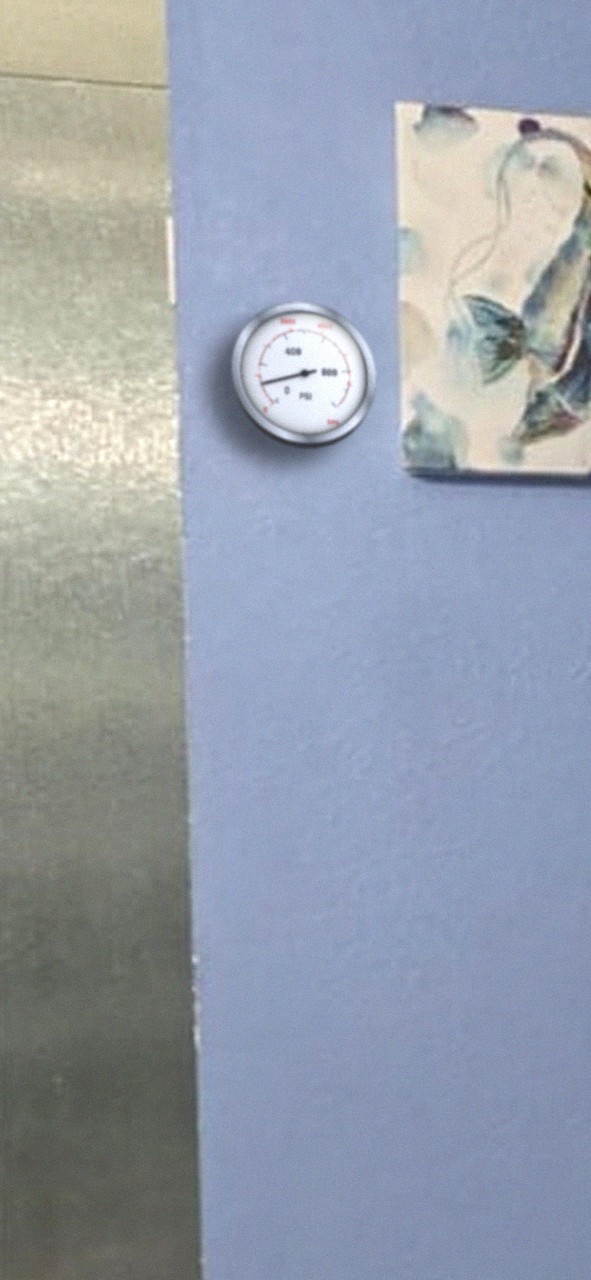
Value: 100,psi
